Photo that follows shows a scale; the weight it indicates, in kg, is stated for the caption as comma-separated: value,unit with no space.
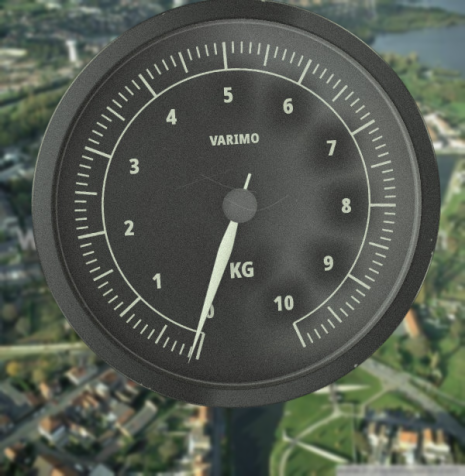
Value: 0.1,kg
